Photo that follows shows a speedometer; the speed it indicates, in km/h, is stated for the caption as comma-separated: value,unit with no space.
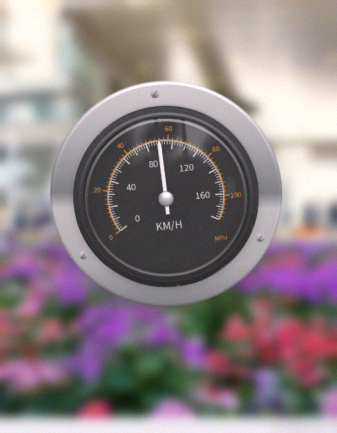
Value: 90,km/h
